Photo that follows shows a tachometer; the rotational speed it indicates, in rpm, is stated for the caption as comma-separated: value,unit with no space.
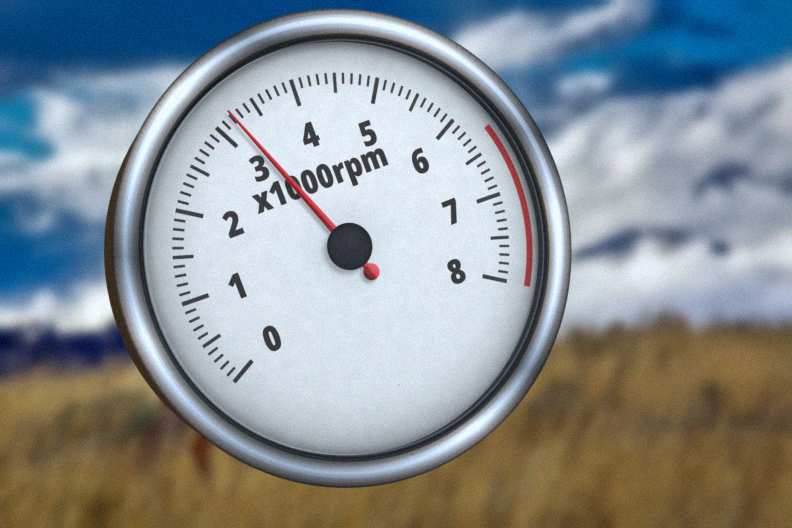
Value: 3200,rpm
